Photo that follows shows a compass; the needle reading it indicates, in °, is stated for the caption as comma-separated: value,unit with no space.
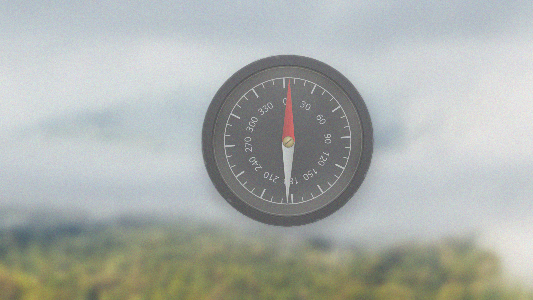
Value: 5,°
